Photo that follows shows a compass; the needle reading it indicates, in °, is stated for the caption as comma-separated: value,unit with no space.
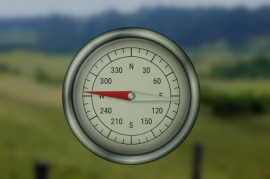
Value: 275,°
